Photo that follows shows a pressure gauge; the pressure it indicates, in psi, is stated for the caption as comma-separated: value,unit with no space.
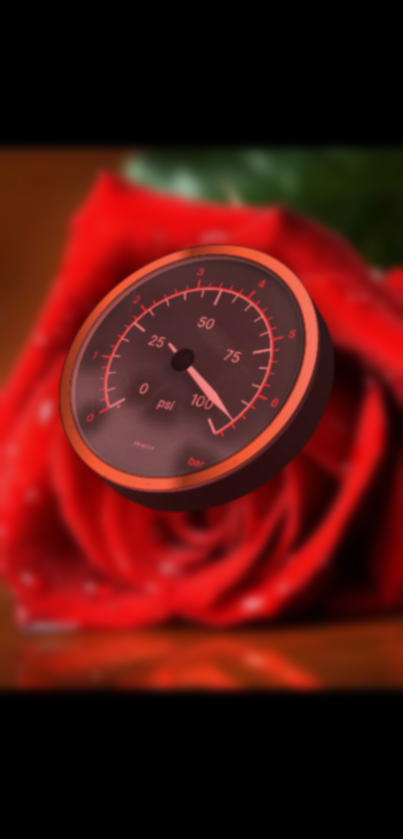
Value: 95,psi
